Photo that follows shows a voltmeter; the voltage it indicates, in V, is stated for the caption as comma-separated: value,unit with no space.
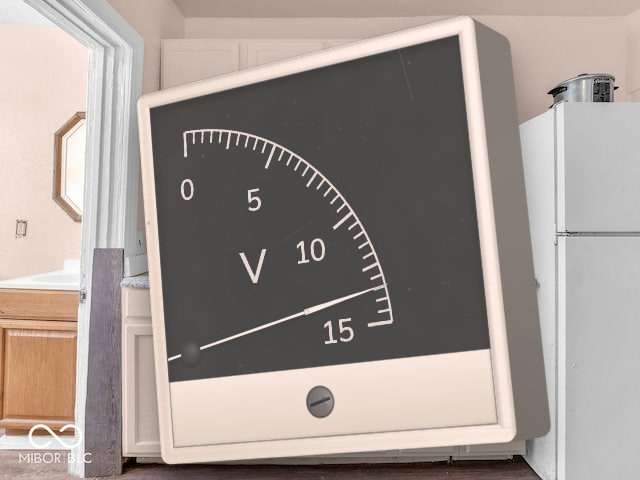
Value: 13.5,V
